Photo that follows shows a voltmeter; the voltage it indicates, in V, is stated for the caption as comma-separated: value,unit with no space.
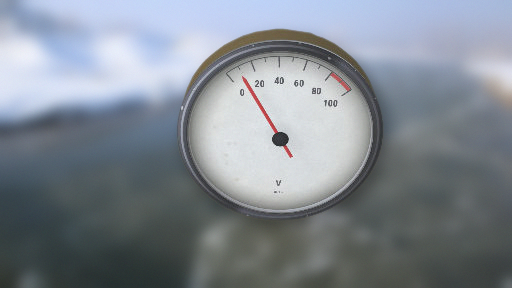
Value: 10,V
